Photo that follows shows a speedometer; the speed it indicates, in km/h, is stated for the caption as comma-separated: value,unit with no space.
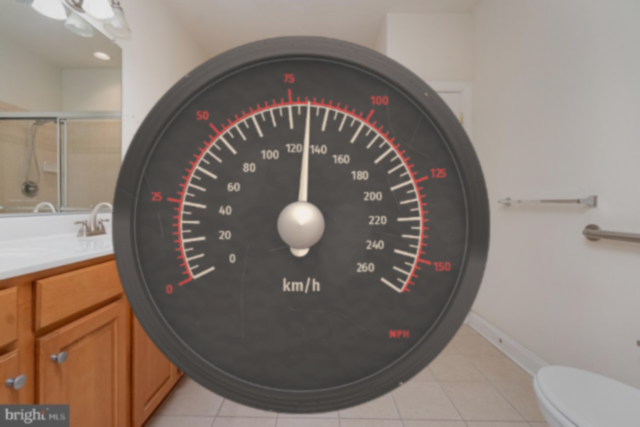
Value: 130,km/h
